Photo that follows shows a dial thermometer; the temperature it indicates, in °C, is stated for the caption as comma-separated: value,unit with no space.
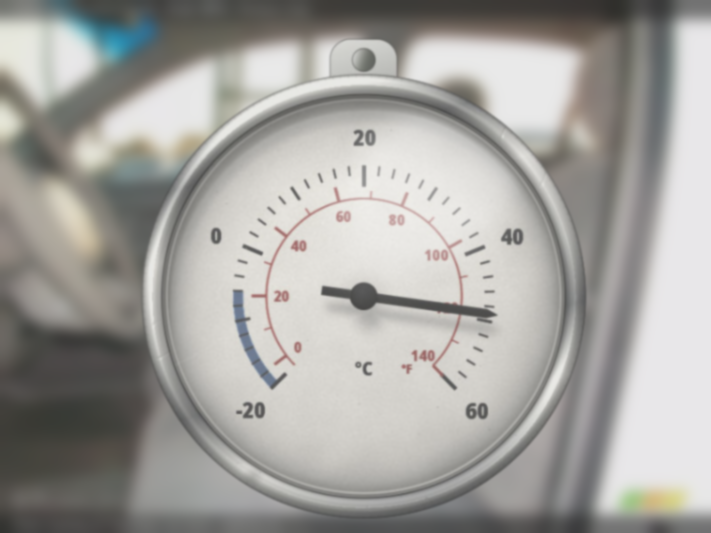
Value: 49,°C
